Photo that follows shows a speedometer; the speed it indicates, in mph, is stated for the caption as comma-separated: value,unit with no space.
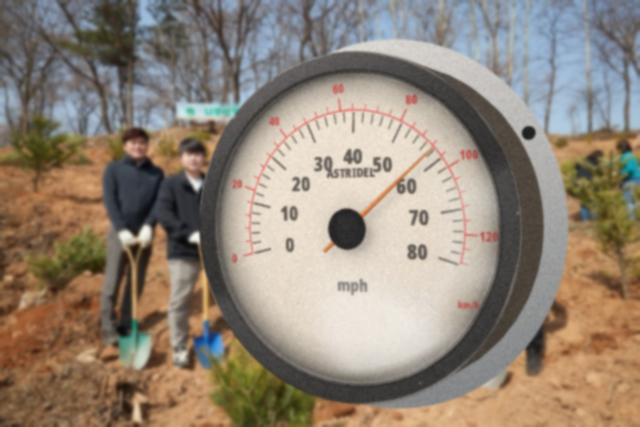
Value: 58,mph
